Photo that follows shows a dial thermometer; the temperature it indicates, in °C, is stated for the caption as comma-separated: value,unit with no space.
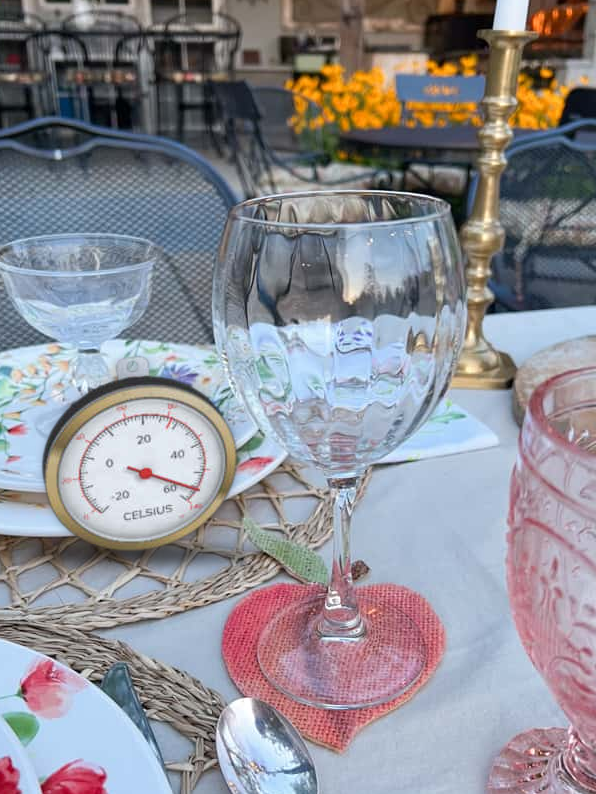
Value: 55,°C
